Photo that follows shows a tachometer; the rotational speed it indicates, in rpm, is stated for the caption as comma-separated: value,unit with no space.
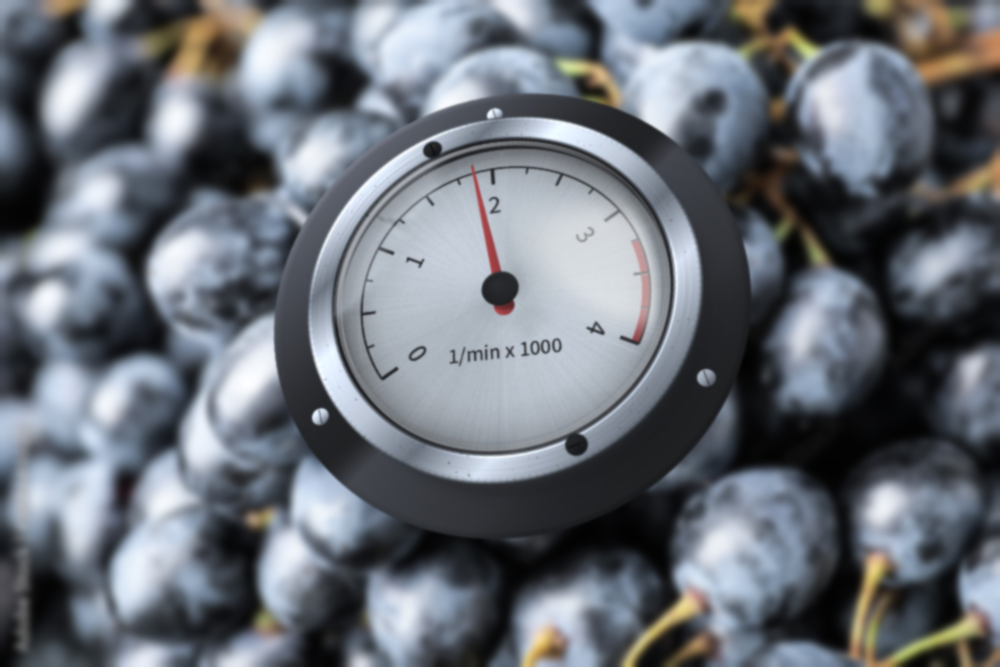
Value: 1875,rpm
